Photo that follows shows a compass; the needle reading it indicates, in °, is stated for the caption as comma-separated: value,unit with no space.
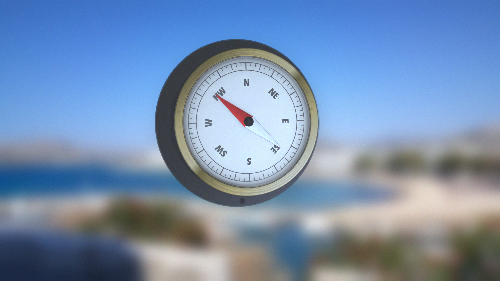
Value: 310,°
